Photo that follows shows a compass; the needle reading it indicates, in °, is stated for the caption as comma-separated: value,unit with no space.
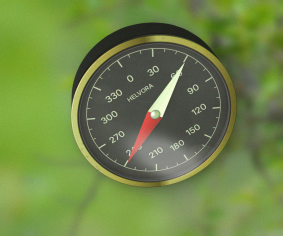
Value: 240,°
